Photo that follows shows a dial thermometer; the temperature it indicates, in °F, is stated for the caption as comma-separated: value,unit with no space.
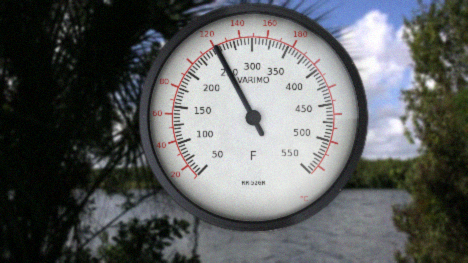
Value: 250,°F
